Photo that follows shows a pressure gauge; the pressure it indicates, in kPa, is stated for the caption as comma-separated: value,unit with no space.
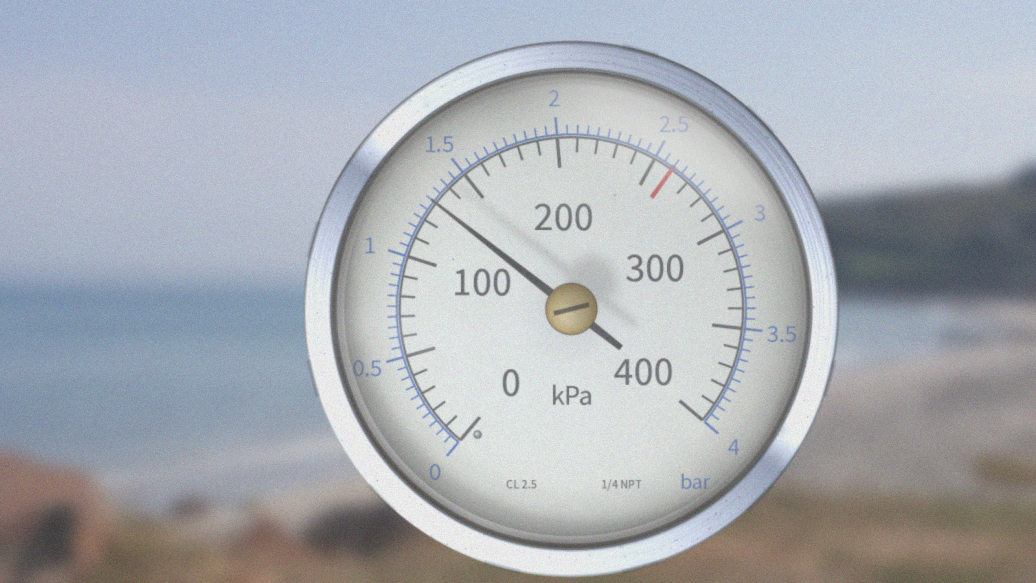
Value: 130,kPa
